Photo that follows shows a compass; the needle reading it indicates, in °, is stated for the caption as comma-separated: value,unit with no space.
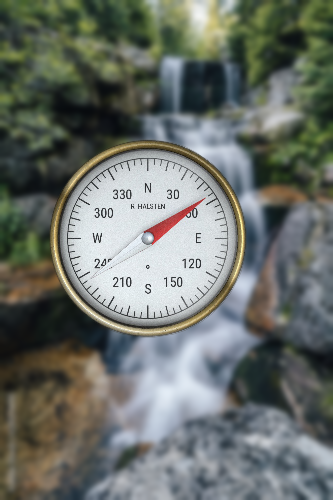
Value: 55,°
